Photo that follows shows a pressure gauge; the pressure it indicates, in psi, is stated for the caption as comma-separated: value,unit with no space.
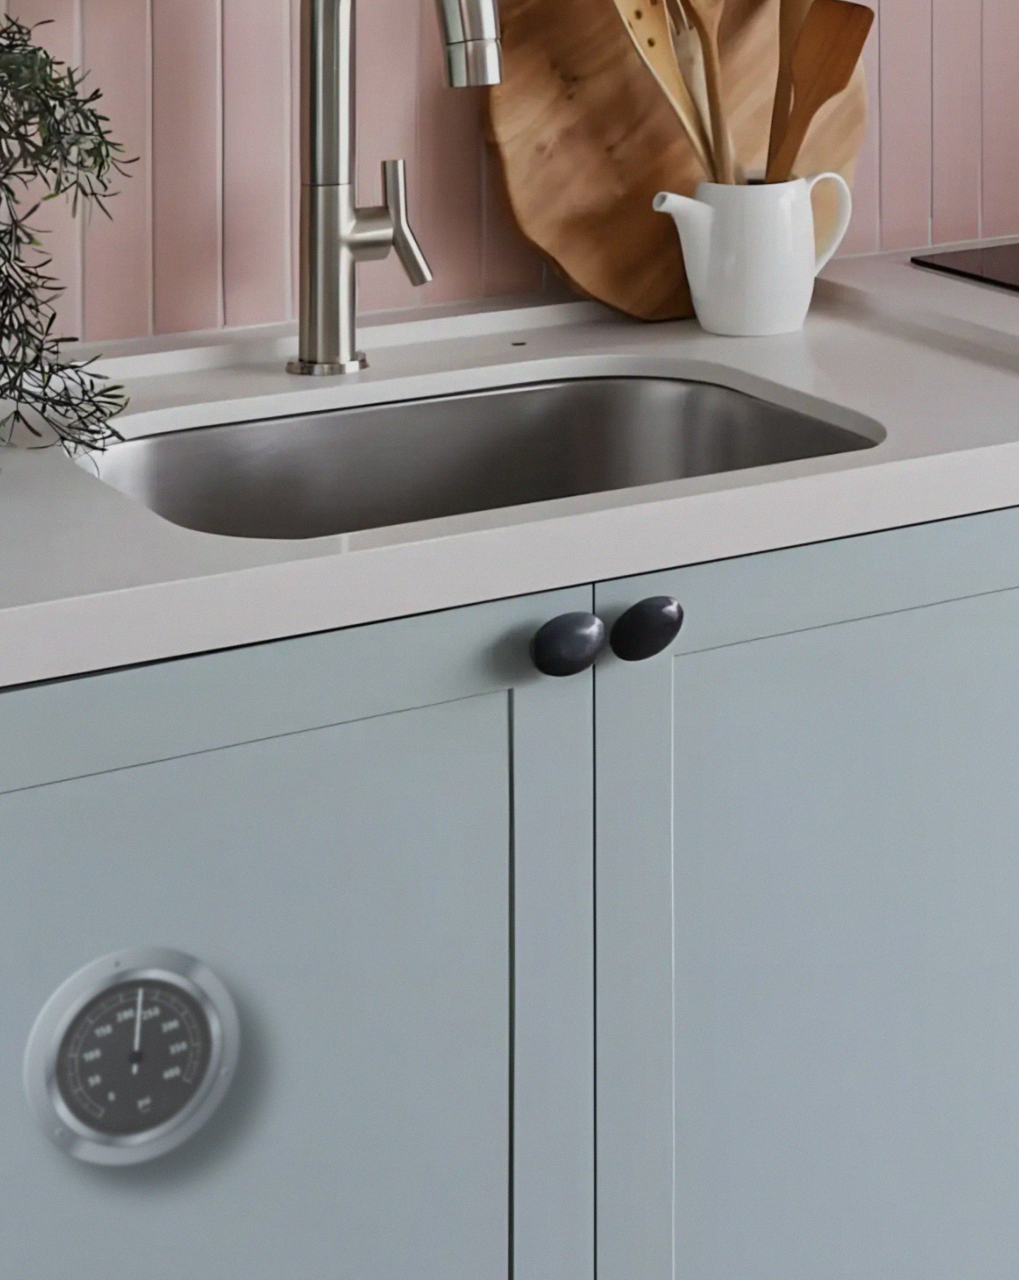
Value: 225,psi
